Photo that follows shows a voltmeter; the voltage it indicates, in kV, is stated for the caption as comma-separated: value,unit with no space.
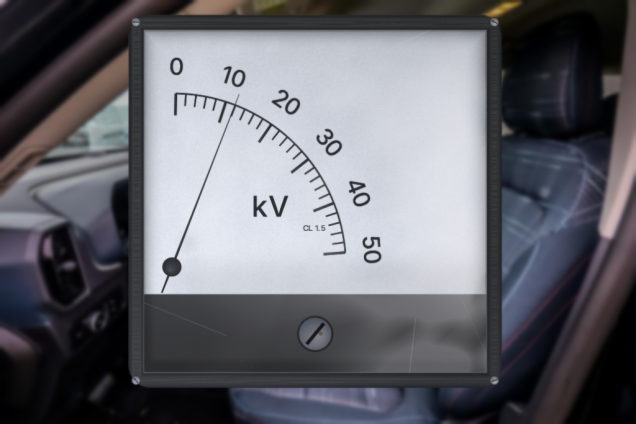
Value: 12,kV
